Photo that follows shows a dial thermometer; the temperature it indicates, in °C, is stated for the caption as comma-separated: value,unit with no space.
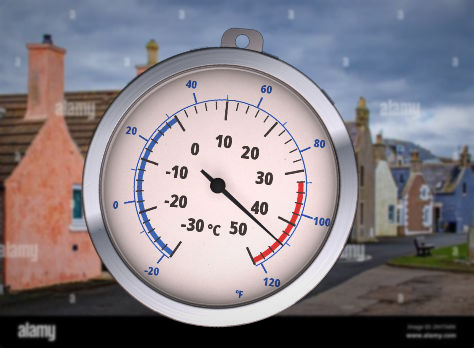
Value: 44,°C
